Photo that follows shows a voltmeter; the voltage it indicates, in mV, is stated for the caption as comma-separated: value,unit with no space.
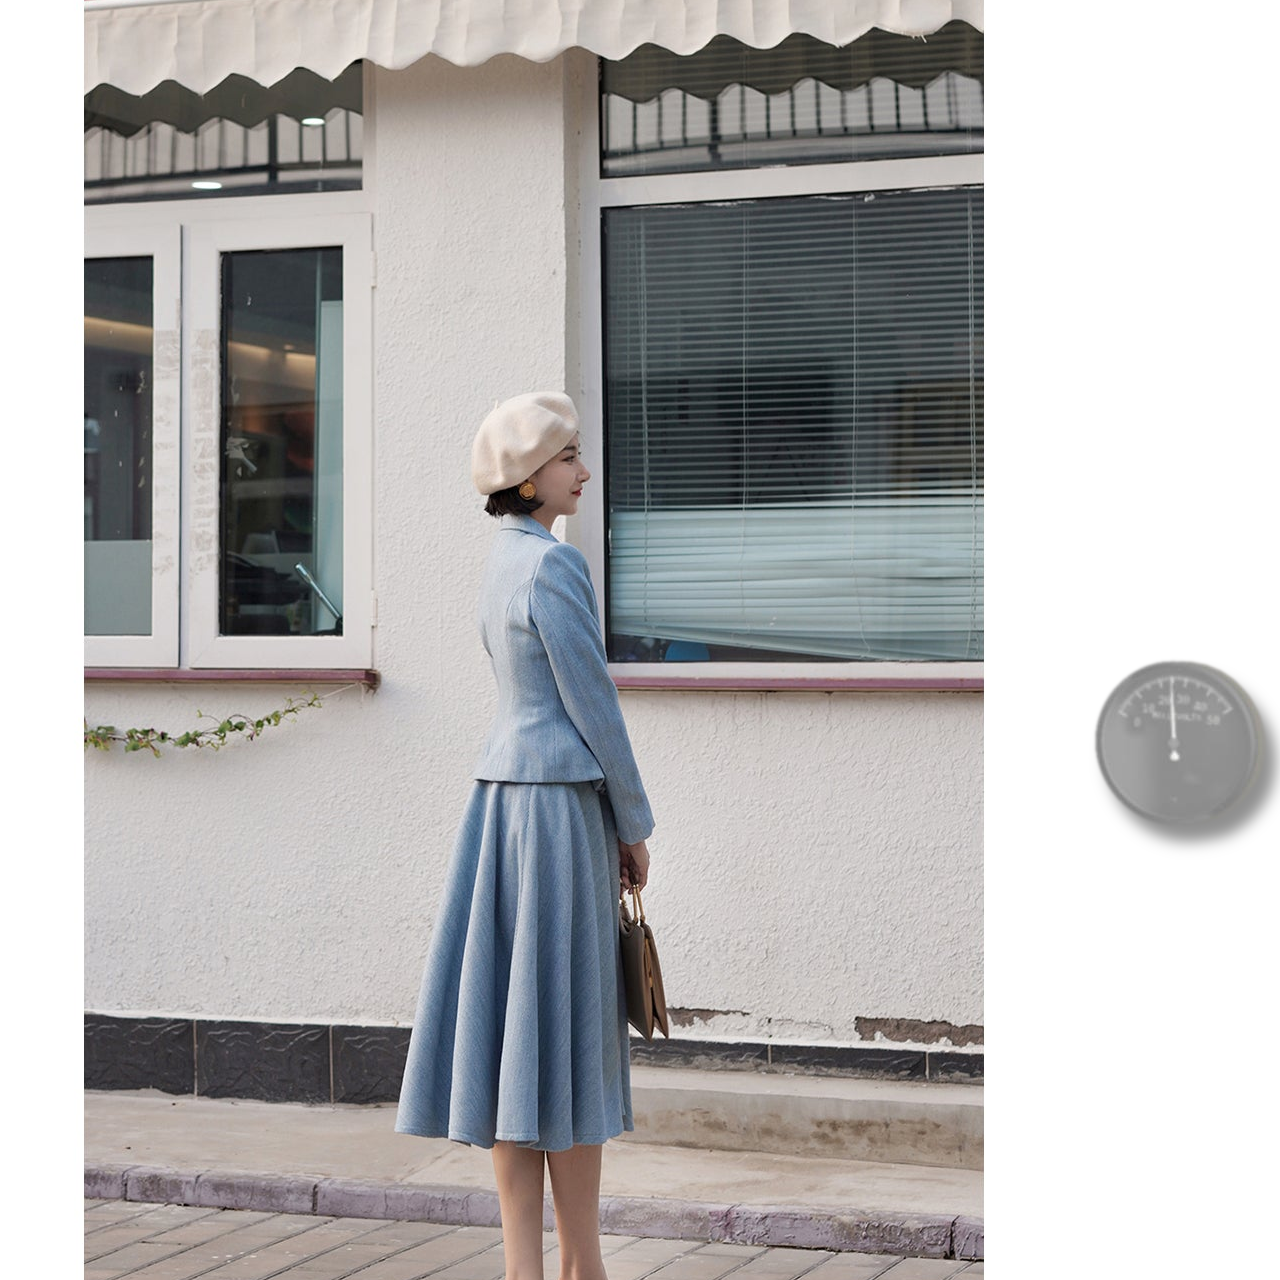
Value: 25,mV
